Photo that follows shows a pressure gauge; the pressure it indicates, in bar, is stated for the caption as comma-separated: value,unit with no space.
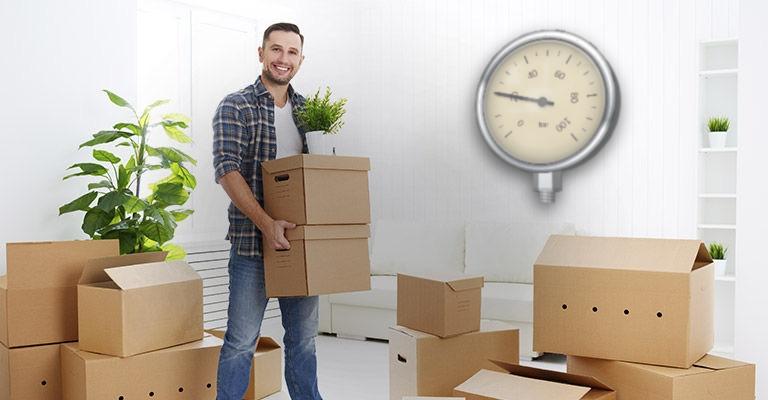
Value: 20,bar
